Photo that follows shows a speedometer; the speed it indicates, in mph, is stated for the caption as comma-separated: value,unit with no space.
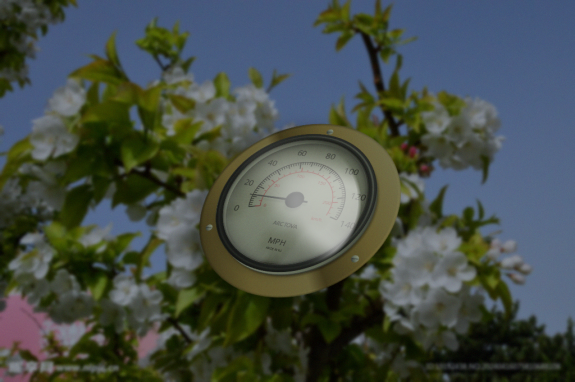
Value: 10,mph
